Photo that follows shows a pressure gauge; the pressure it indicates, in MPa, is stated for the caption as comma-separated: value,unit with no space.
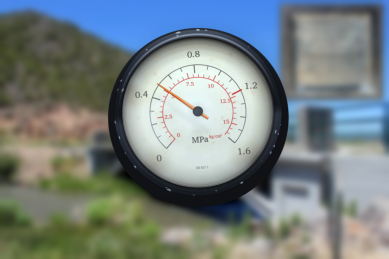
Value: 0.5,MPa
